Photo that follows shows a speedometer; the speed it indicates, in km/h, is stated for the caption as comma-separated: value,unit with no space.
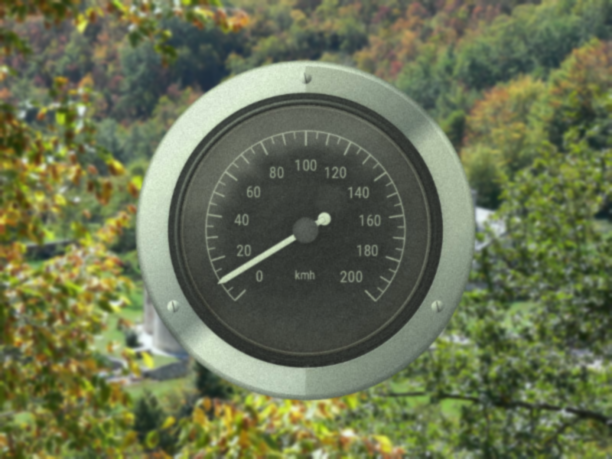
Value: 10,km/h
